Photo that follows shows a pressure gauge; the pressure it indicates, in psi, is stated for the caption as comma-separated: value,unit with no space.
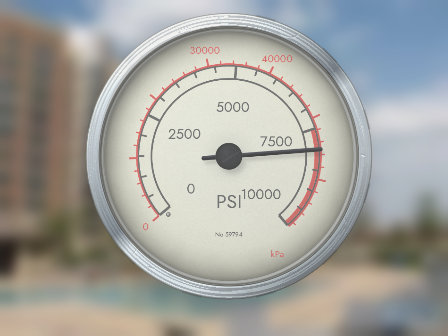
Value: 8000,psi
